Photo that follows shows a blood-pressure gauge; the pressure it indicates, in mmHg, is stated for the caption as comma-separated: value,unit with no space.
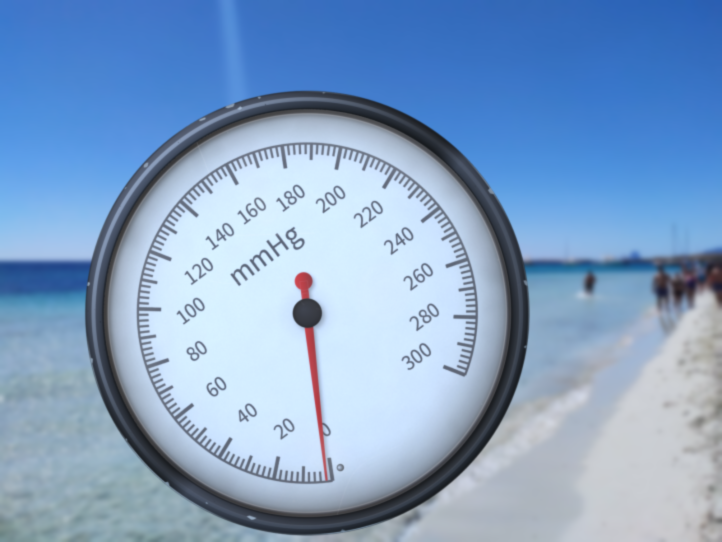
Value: 2,mmHg
